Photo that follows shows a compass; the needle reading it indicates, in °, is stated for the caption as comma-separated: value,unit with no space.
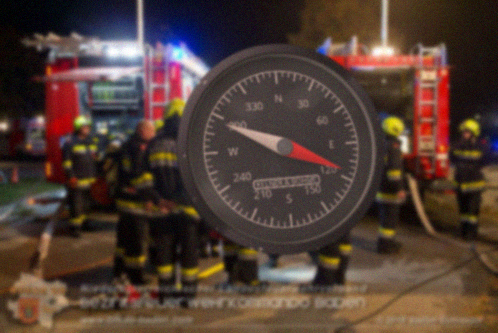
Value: 115,°
